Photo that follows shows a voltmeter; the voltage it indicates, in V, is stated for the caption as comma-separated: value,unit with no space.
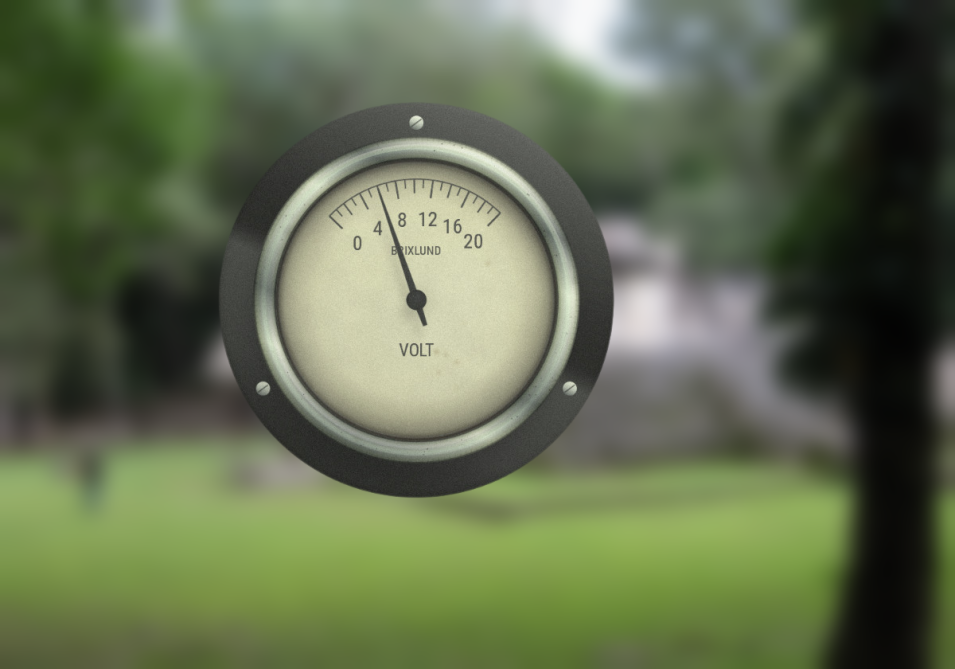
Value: 6,V
